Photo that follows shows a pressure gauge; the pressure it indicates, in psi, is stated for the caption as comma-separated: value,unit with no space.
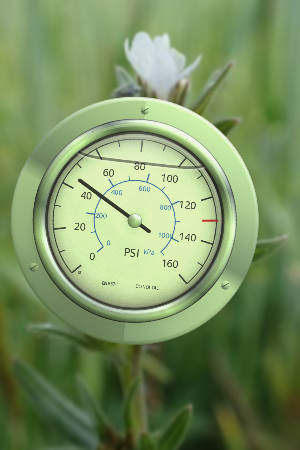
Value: 45,psi
